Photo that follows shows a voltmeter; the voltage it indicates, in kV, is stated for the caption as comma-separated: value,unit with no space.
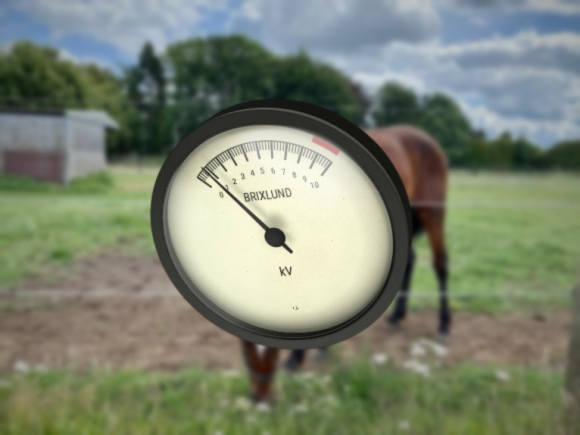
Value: 1,kV
